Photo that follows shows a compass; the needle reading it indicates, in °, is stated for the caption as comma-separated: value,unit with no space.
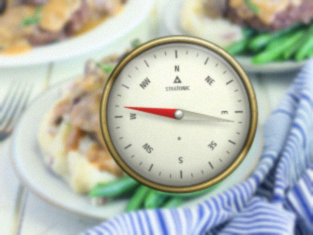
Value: 280,°
